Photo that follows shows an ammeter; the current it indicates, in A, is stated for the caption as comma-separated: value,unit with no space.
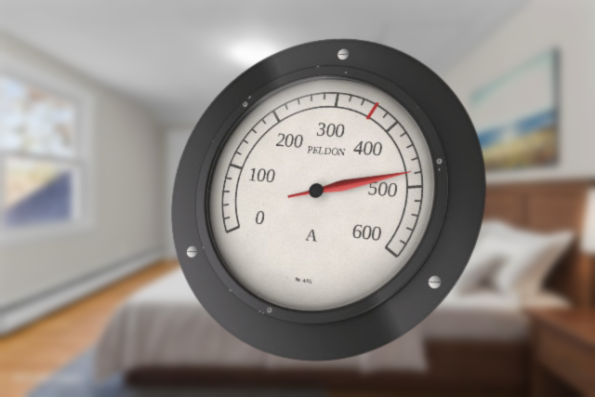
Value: 480,A
